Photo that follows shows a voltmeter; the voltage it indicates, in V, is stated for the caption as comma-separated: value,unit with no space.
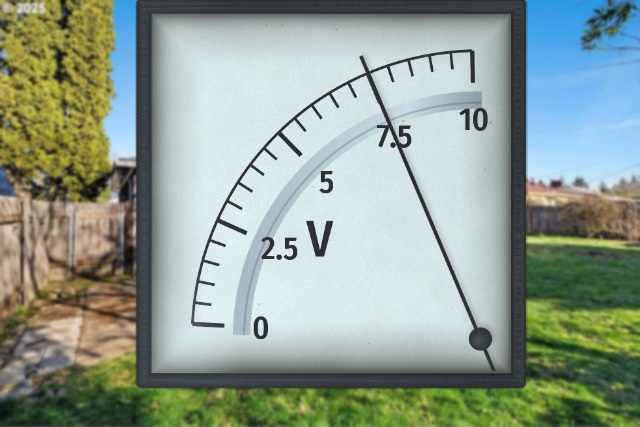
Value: 7.5,V
